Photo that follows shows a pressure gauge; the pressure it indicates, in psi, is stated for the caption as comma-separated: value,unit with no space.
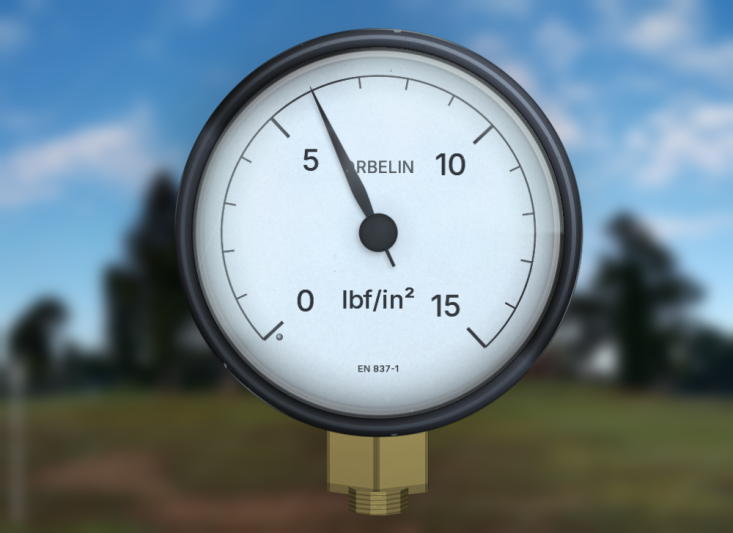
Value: 6,psi
